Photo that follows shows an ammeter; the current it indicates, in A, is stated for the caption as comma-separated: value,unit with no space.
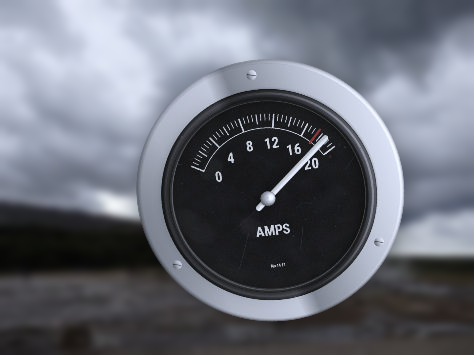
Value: 18.5,A
